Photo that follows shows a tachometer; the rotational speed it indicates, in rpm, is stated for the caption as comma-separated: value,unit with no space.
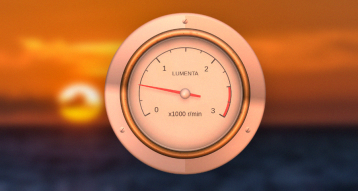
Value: 500,rpm
